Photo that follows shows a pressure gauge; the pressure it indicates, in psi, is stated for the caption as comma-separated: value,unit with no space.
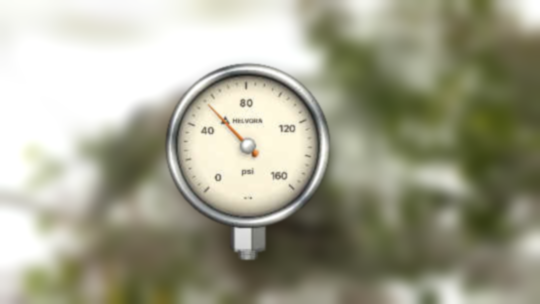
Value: 55,psi
